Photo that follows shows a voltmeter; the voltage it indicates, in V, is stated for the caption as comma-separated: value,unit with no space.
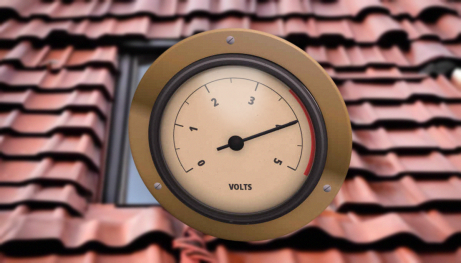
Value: 4,V
